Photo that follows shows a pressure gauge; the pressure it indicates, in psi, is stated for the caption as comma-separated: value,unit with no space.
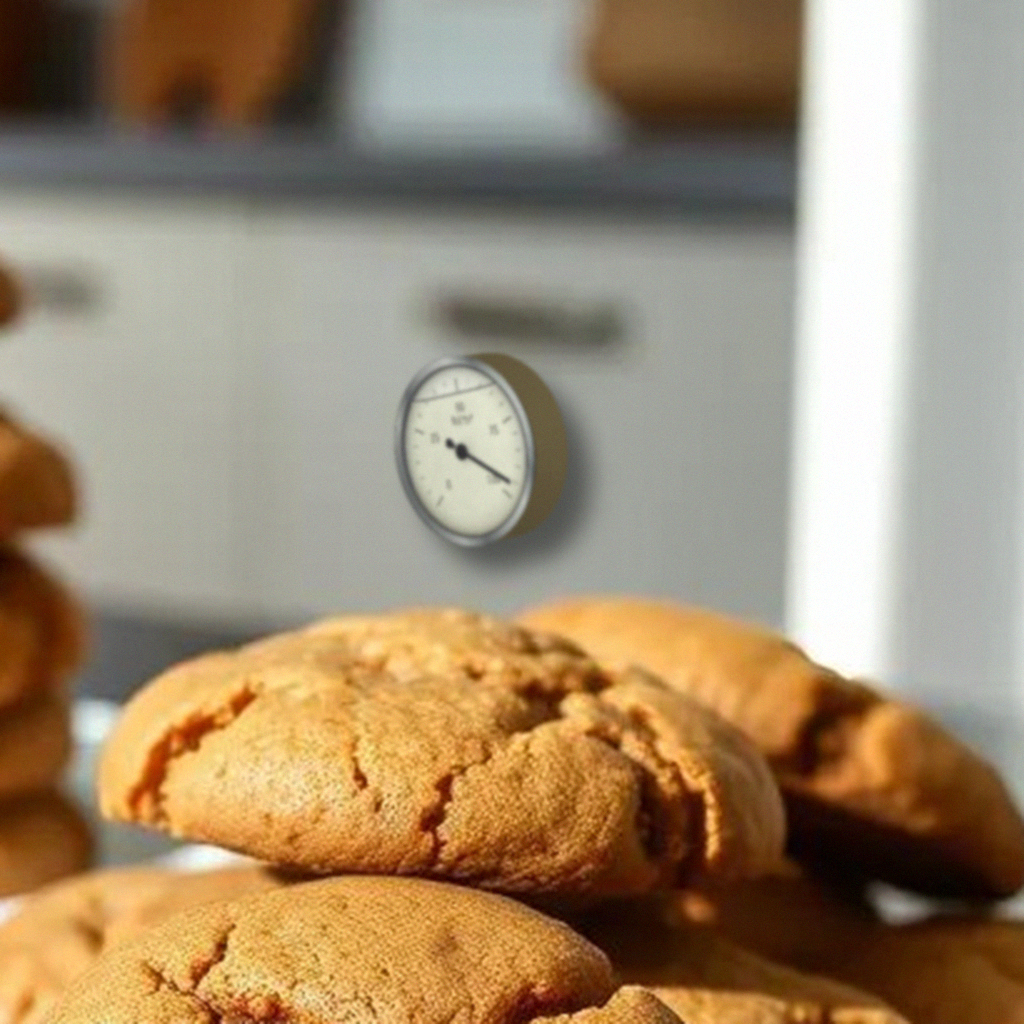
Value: 95,psi
